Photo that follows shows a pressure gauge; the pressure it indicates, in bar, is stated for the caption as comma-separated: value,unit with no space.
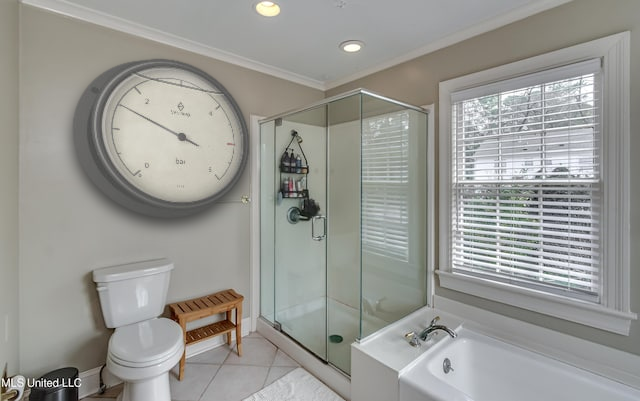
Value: 1.5,bar
